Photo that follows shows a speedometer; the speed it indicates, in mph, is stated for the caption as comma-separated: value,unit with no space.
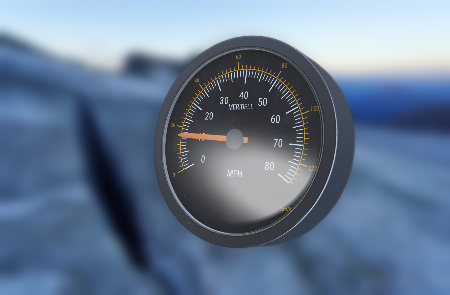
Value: 10,mph
